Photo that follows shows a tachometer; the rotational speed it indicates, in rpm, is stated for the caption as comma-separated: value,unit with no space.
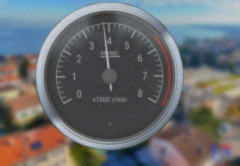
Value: 3800,rpm
